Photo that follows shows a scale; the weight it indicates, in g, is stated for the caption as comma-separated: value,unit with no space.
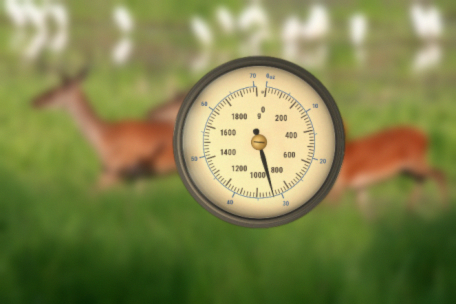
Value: 900,g
